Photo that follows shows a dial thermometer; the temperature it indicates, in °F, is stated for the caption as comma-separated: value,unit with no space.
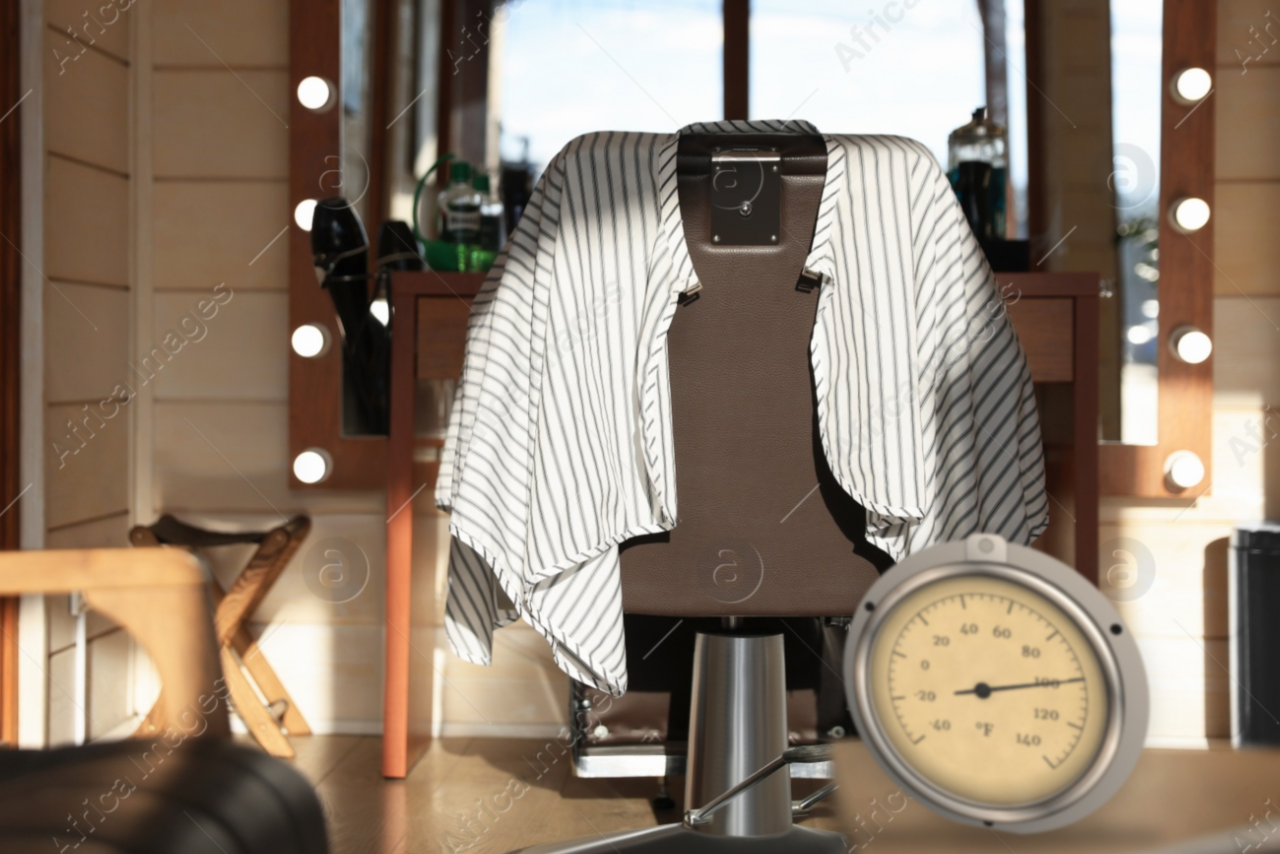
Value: 100,°F
